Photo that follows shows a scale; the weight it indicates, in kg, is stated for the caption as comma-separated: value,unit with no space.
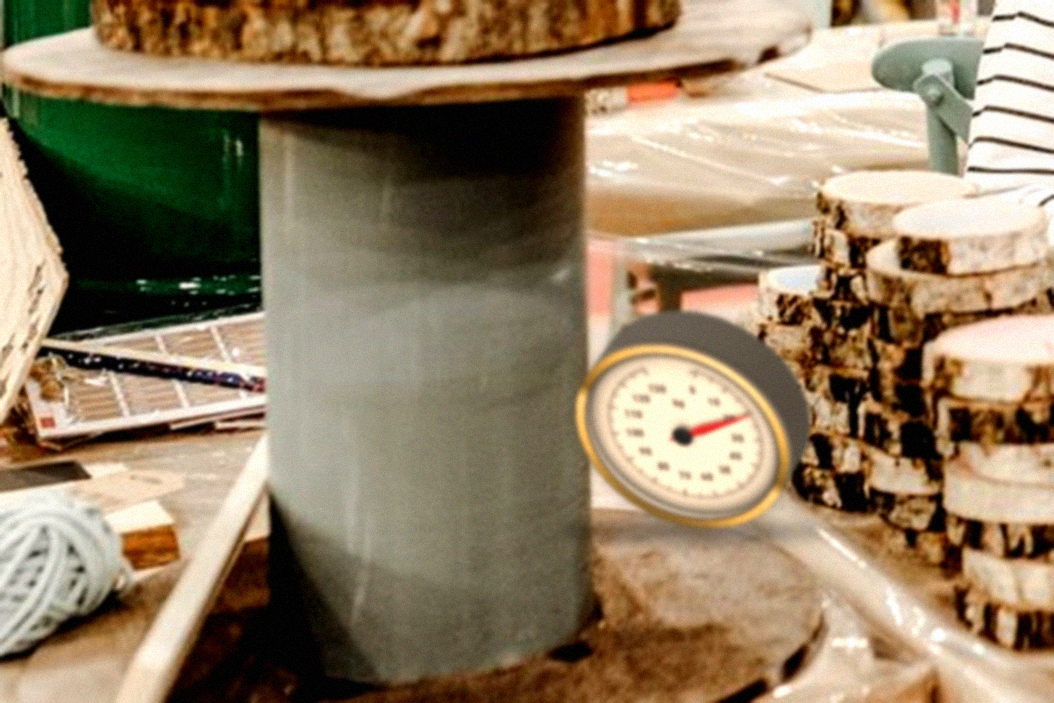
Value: 20,kg
